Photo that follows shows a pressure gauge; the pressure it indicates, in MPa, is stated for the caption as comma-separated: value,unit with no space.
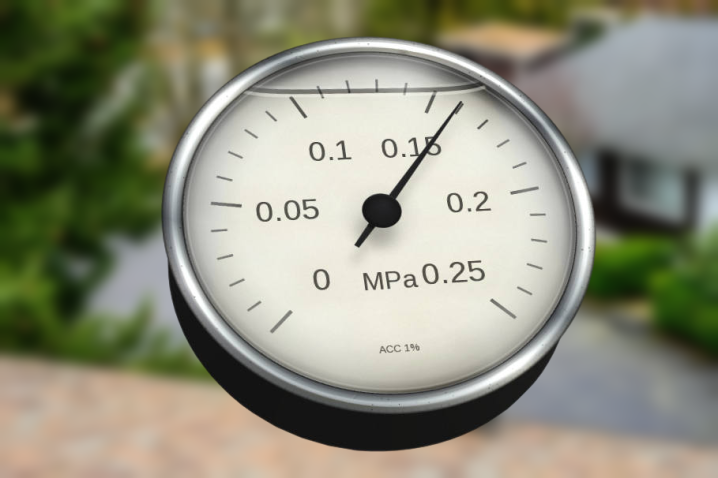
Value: 0.16,MPa
